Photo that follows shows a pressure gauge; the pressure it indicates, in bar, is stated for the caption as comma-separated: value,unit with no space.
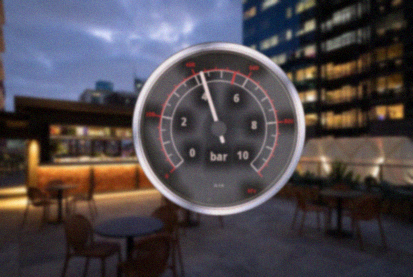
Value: 4.25,bar
